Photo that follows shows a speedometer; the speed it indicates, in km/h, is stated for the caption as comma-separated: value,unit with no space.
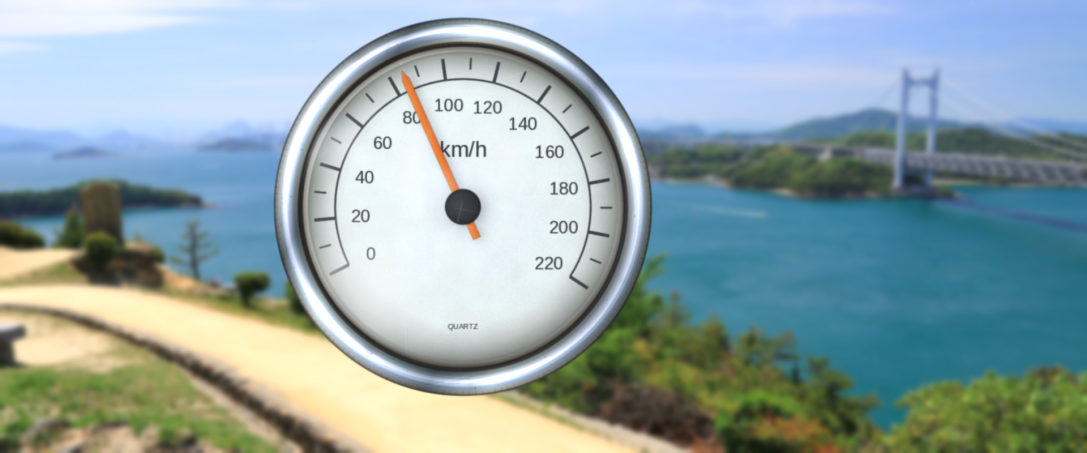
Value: 85,km/h
